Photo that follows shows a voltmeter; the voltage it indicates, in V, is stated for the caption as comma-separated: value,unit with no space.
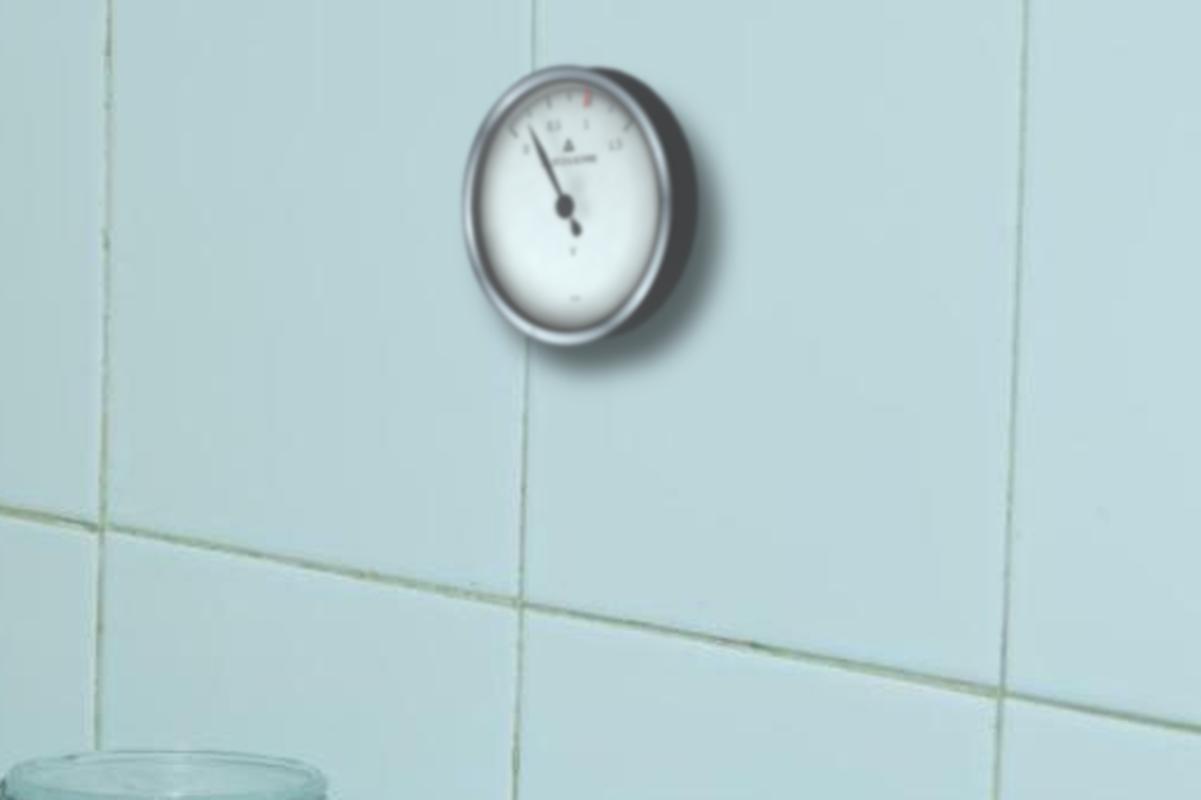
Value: 0.25,V
